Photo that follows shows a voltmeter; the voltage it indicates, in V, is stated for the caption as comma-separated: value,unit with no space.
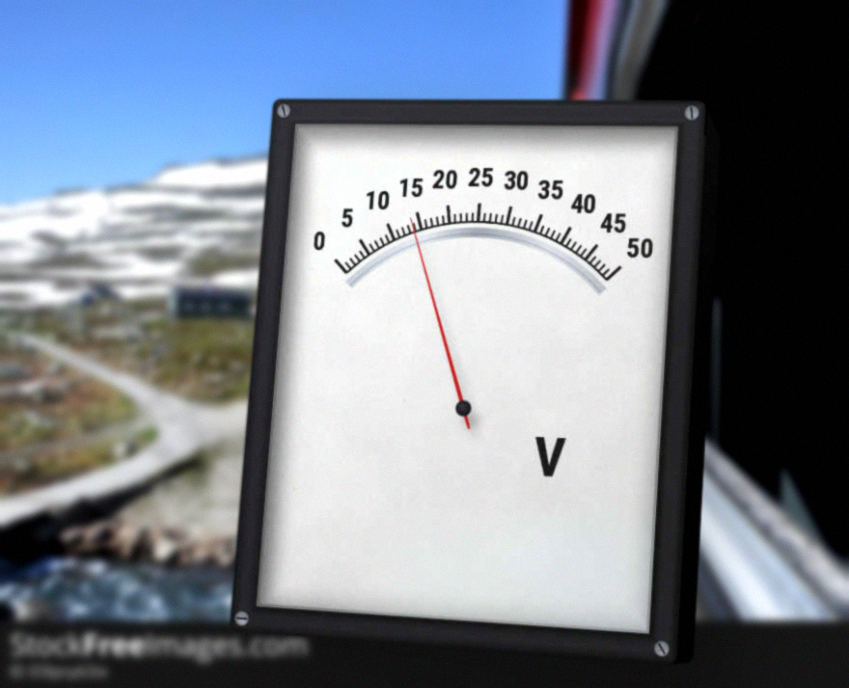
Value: 14,V
